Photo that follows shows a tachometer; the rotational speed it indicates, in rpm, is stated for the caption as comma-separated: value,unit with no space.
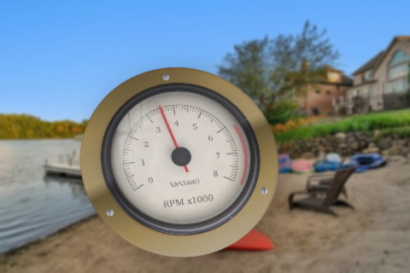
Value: 3500,rpm
